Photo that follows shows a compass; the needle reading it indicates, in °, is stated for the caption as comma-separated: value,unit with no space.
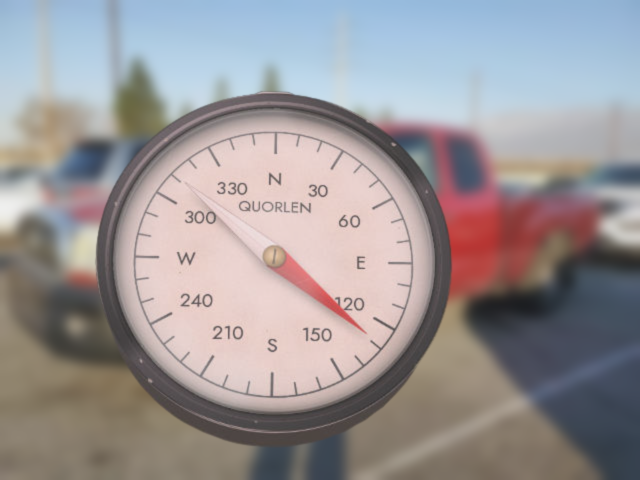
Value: 130,°
